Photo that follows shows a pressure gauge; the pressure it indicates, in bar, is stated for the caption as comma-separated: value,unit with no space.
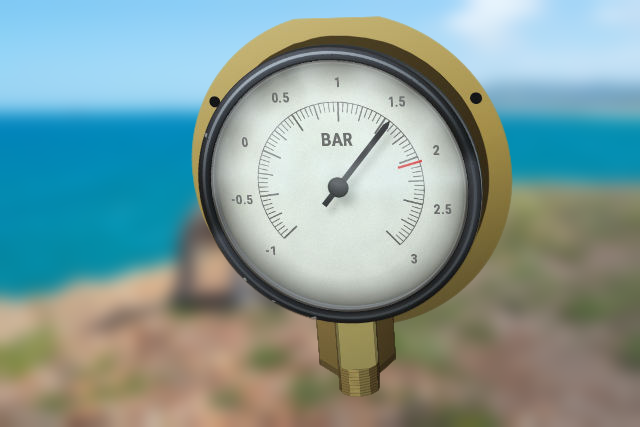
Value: 1.55,bar
